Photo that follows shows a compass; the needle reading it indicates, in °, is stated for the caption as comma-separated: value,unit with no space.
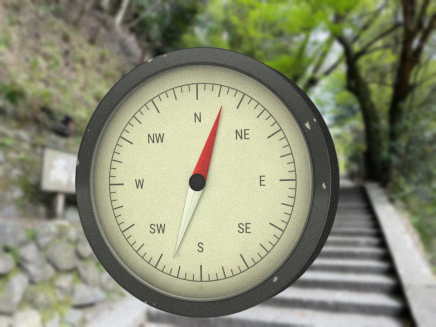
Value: 20,°
